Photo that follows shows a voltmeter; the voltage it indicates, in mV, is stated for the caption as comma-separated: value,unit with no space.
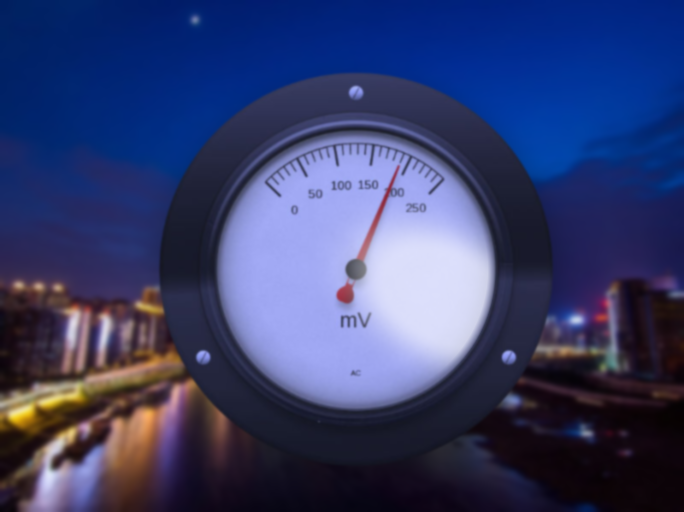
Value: 190,mV
